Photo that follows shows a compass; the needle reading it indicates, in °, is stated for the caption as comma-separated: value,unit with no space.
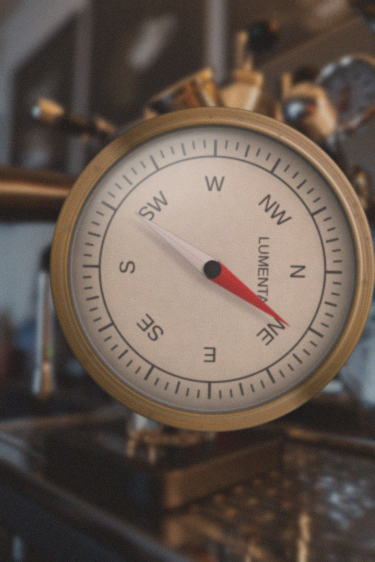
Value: 35,°
